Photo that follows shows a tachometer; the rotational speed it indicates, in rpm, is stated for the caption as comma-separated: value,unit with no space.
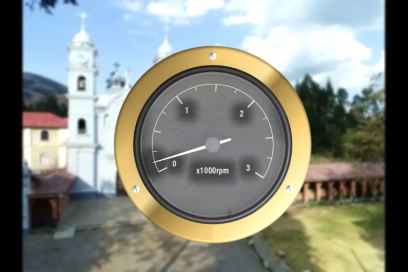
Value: 125,rpm
